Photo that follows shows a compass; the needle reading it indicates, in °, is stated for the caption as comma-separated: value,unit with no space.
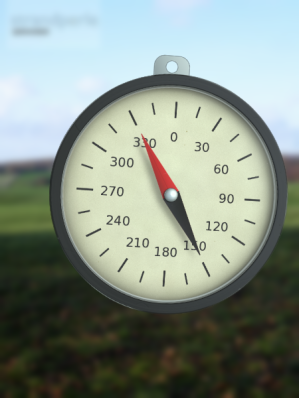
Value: 330,°
